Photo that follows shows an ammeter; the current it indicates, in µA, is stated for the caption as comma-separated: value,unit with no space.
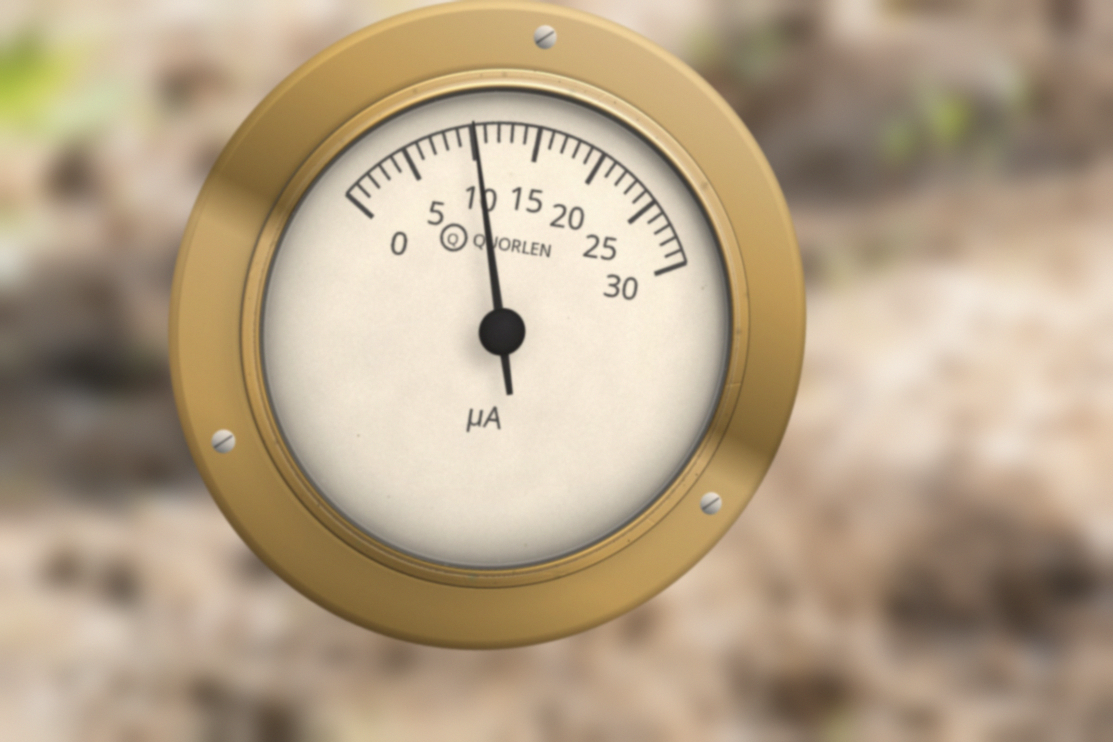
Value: 10,µA
